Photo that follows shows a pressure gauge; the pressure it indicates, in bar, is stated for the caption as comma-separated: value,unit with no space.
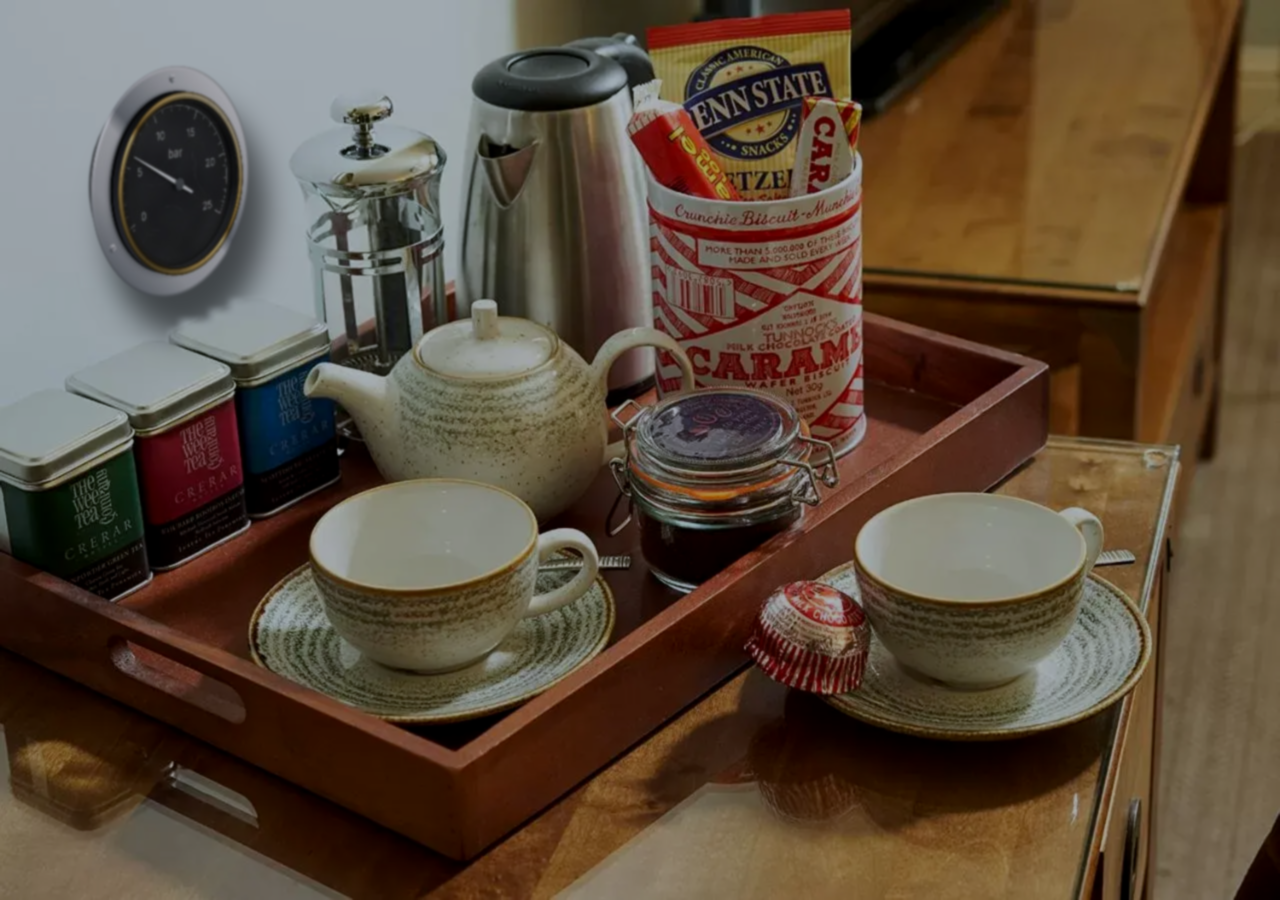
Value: 6,bar
